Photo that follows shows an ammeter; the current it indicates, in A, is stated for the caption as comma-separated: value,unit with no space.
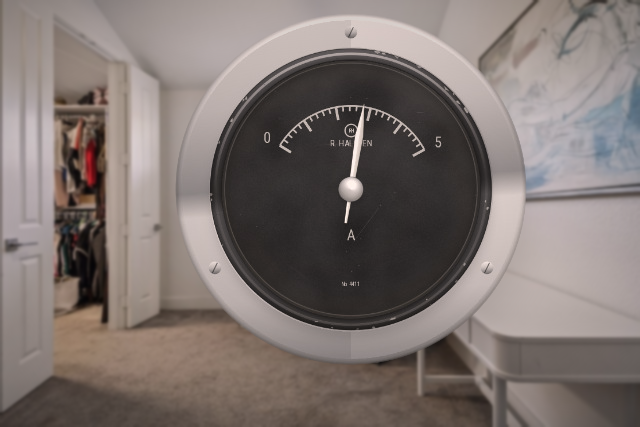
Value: 2.8,A
